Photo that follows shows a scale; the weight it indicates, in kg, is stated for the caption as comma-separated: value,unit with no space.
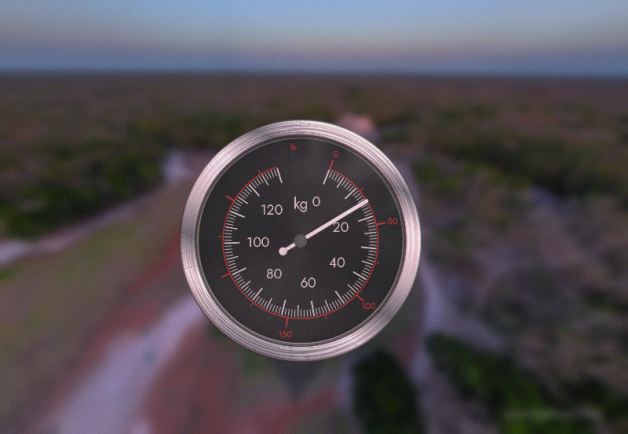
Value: 15,kg
